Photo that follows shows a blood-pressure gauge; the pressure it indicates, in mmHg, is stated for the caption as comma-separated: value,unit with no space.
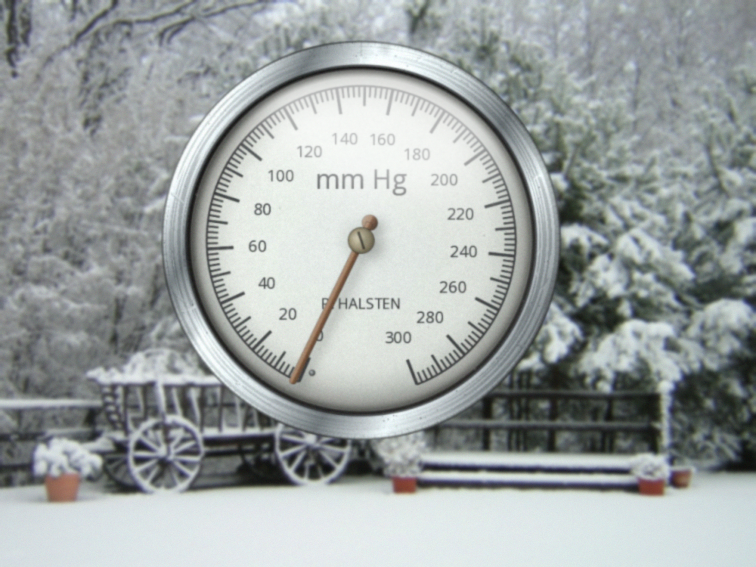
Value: 2,mmHg
